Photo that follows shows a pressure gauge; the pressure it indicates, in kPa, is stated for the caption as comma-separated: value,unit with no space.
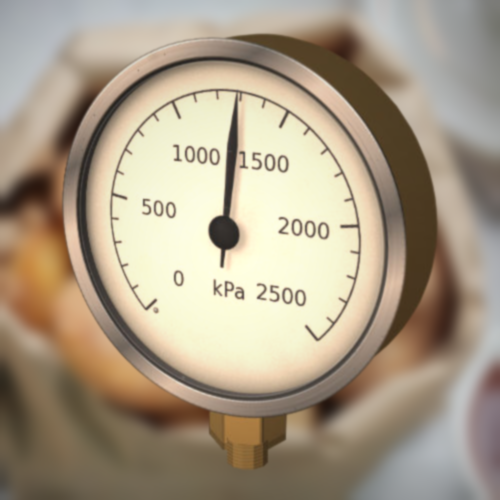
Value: 1300,kPa
